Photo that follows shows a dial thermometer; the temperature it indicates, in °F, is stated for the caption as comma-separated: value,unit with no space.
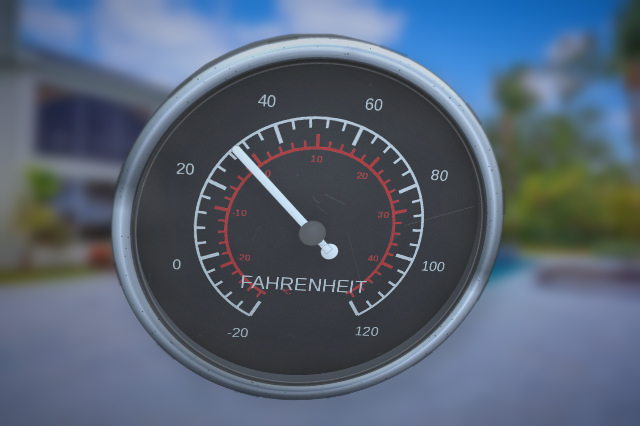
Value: 30,°F
